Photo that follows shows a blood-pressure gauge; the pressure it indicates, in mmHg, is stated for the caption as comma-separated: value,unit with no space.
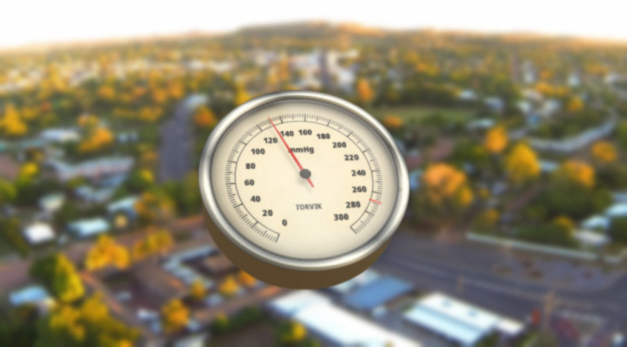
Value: 130,mmHg
